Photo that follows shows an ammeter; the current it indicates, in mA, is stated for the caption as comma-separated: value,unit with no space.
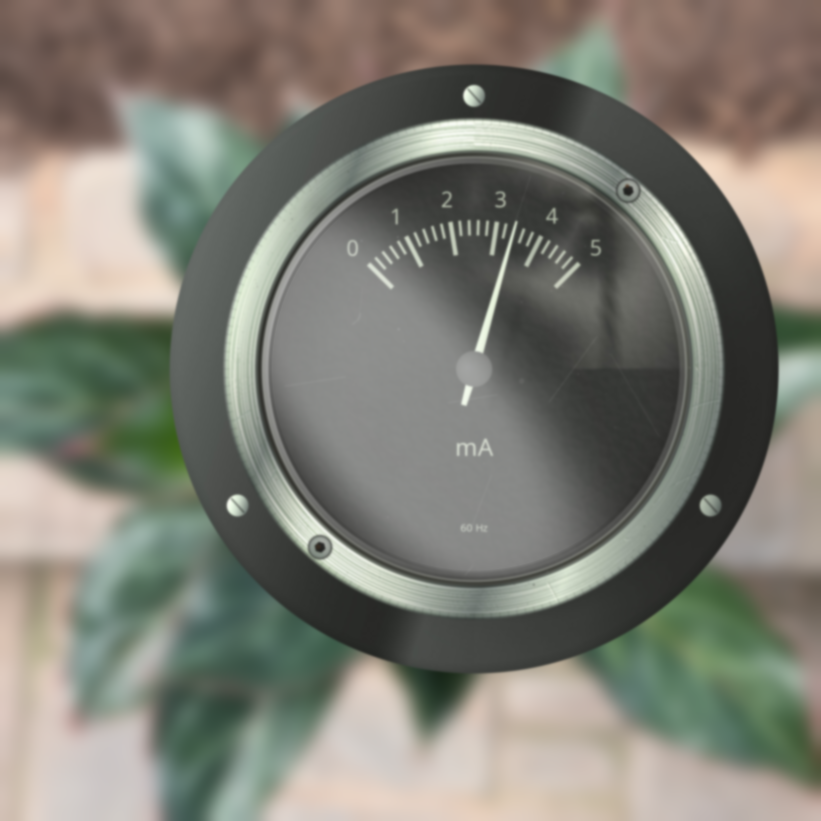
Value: 3.4,mA
